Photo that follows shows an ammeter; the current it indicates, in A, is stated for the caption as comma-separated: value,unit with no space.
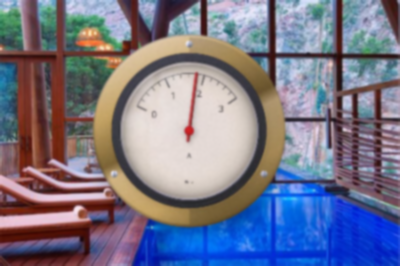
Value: 1.8,A
